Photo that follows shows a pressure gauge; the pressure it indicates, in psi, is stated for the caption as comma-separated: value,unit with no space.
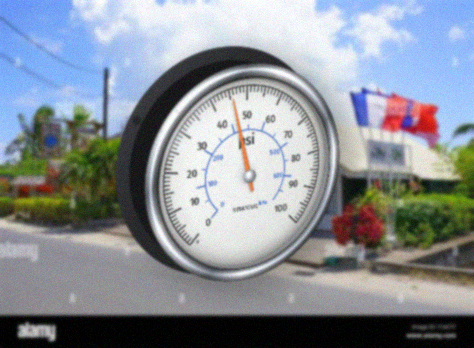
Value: 45,psi
